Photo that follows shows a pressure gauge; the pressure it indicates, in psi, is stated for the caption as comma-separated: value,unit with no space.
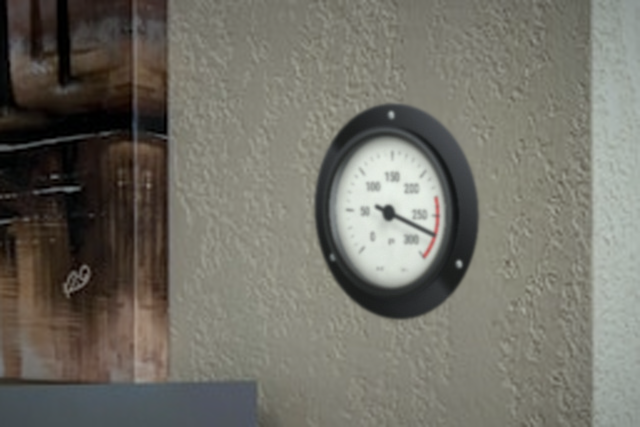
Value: 270,psi
